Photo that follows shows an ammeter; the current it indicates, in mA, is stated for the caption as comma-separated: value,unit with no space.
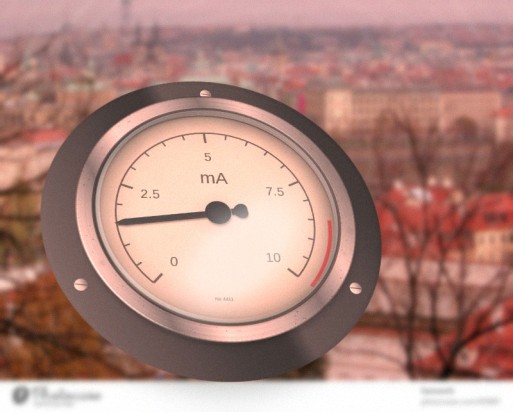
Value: 1.5,mA
